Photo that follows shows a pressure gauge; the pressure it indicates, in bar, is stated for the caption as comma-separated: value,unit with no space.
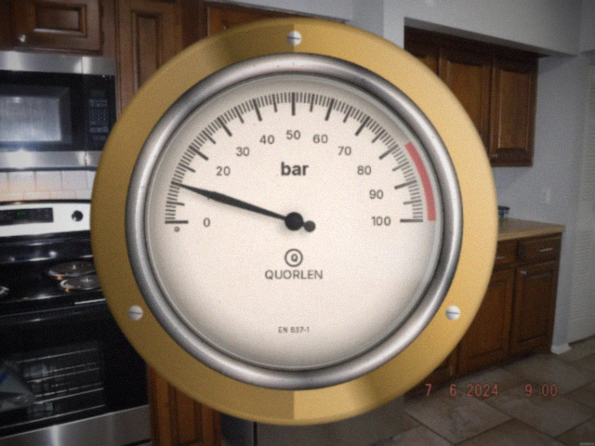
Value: 10,bar
